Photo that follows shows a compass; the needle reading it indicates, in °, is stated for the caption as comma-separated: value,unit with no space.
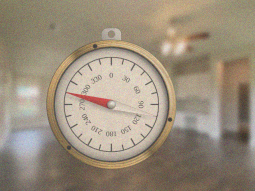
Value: 285,°
